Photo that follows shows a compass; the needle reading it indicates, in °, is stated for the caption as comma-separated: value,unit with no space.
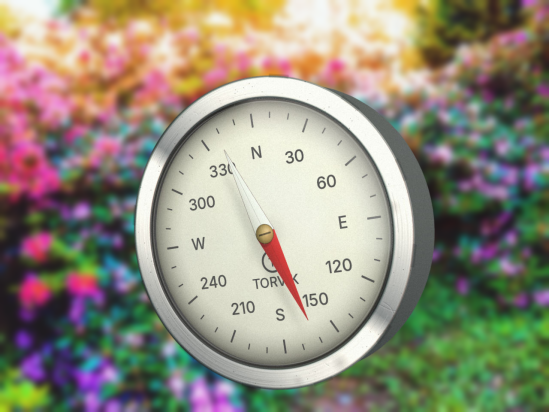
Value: 160,°
